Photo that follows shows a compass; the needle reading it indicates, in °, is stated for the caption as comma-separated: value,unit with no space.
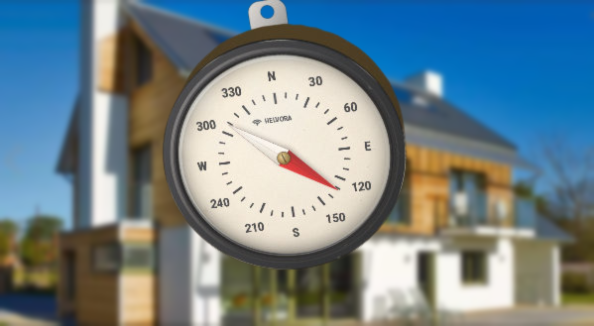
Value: 130,°
